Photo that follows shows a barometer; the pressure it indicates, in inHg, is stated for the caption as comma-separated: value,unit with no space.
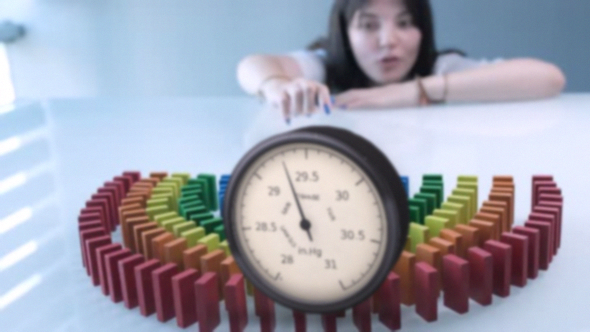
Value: 29.3,inHg
